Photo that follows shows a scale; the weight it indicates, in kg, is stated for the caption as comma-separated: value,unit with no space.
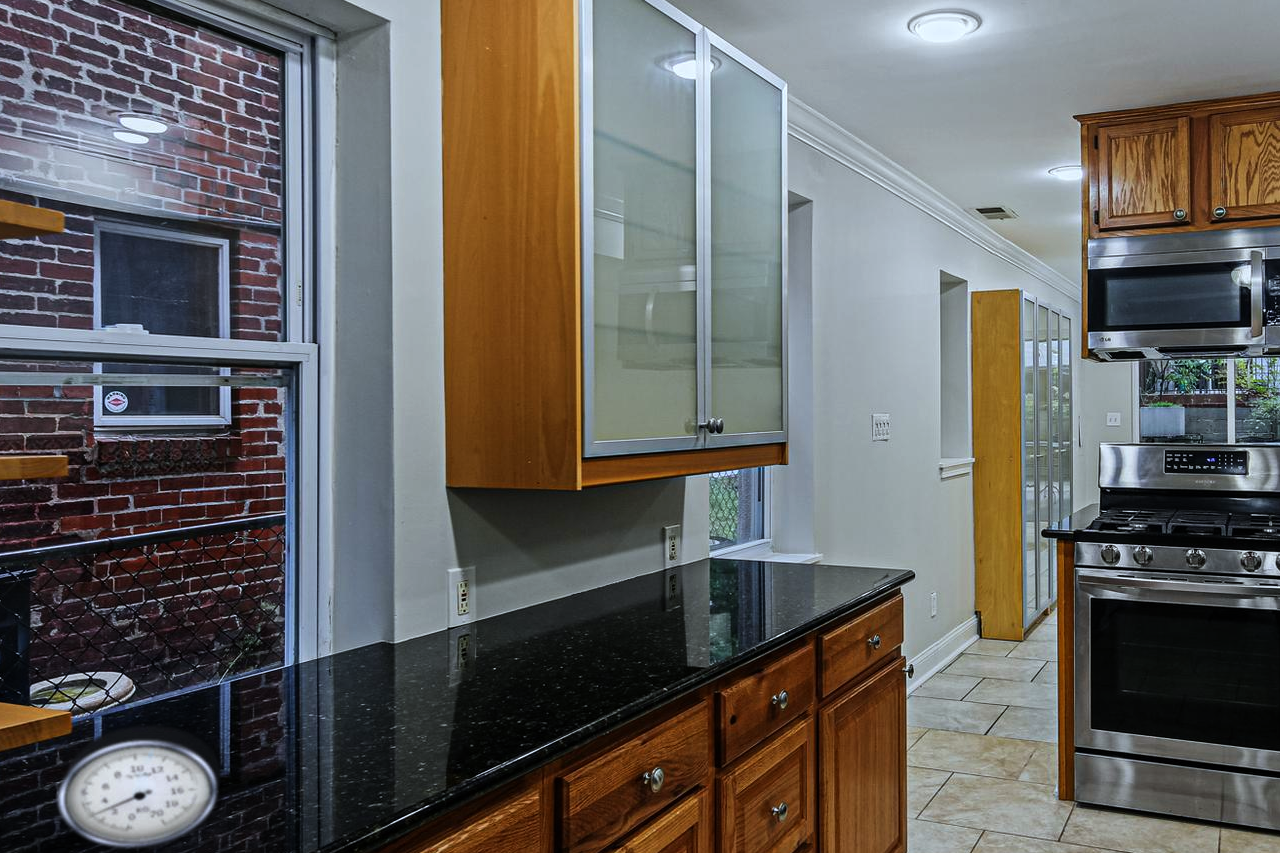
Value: 3,kg
